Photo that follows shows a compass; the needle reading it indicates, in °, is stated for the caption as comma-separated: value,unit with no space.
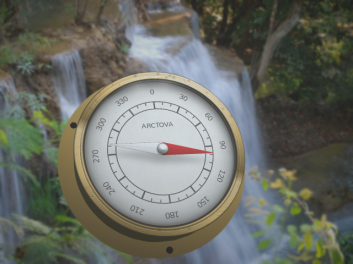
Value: 100,°
